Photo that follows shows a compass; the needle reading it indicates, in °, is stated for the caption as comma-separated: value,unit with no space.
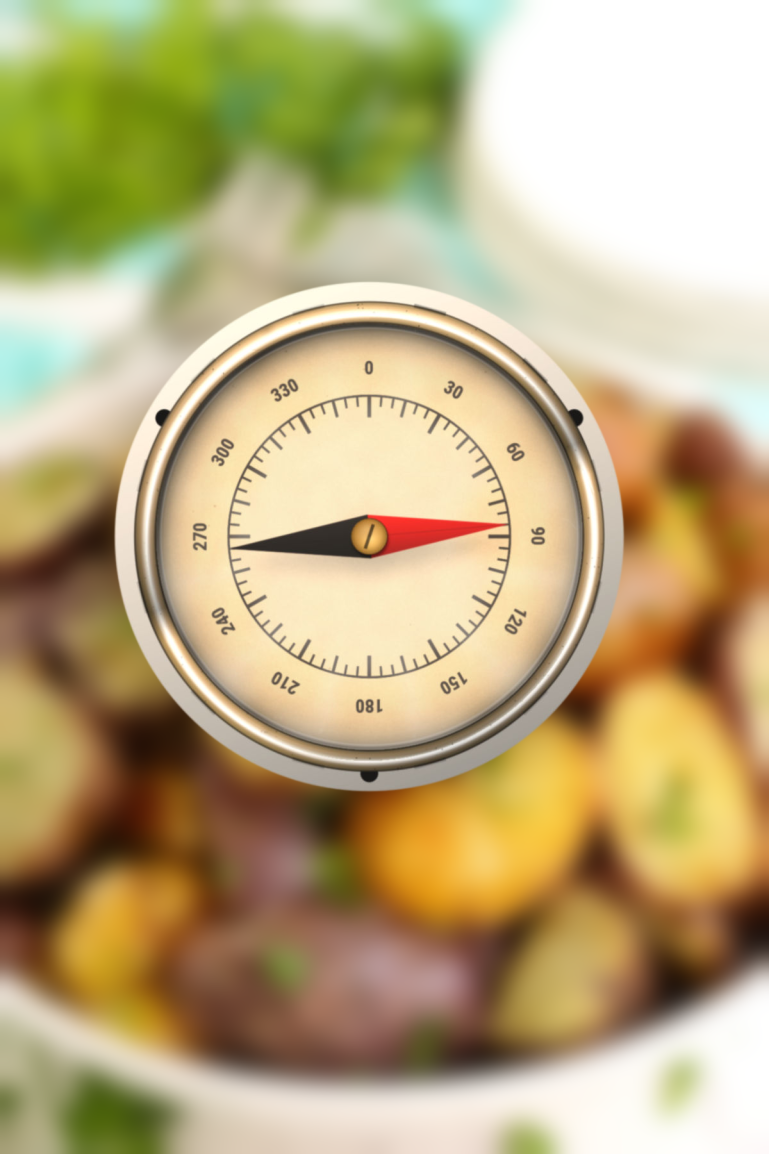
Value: 85,°
